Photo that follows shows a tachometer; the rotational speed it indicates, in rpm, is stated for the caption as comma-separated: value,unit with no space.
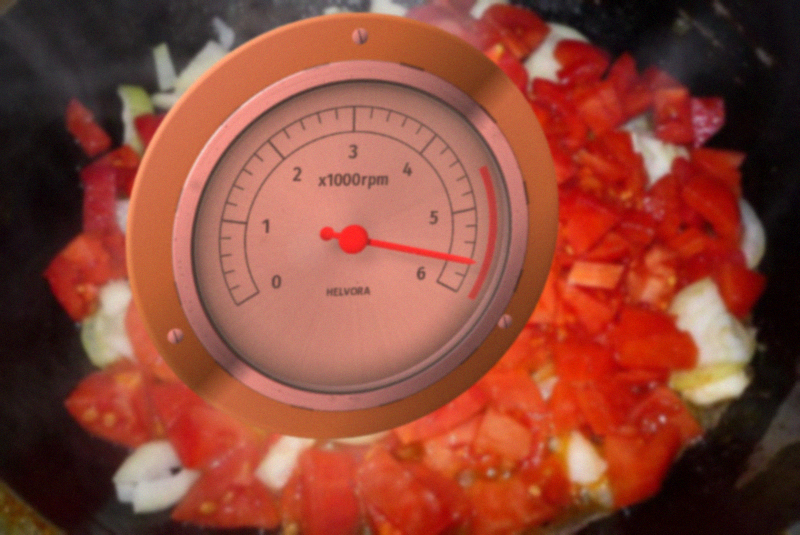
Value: 5600,rpm
